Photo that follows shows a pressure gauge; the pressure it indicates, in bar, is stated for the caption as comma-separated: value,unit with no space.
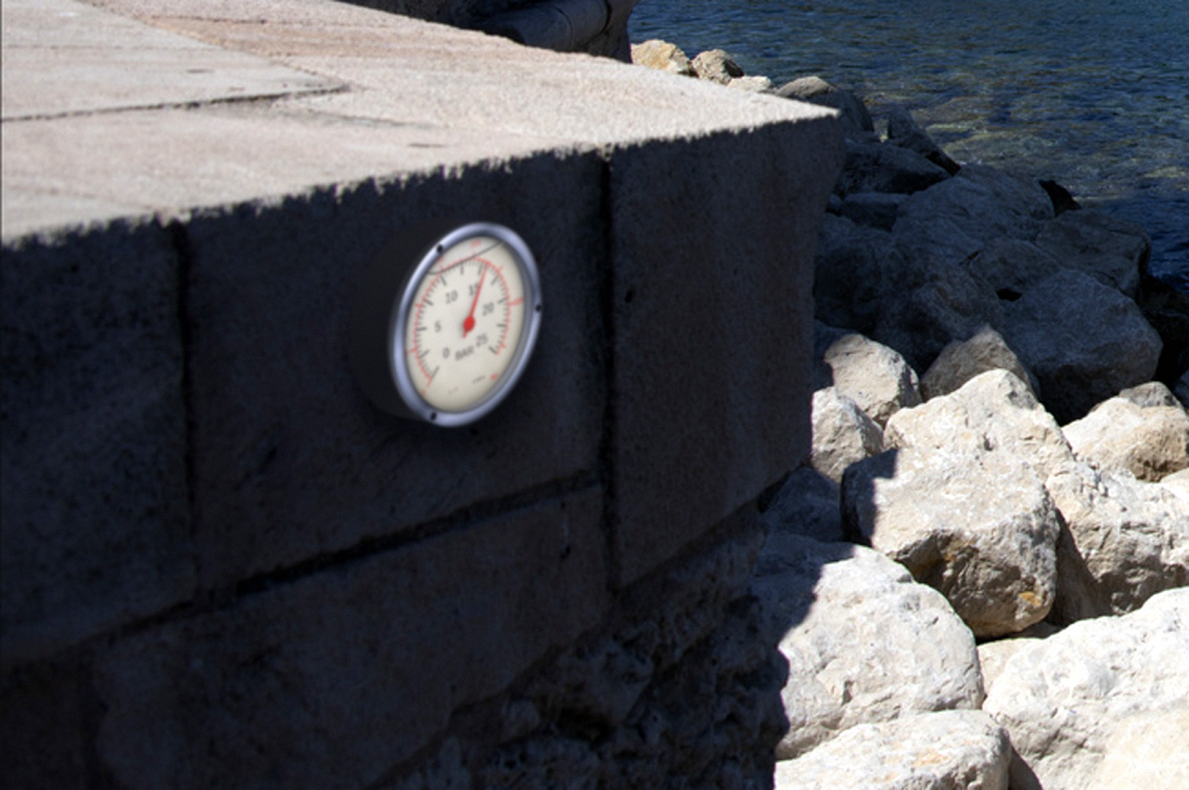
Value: 15,bar
